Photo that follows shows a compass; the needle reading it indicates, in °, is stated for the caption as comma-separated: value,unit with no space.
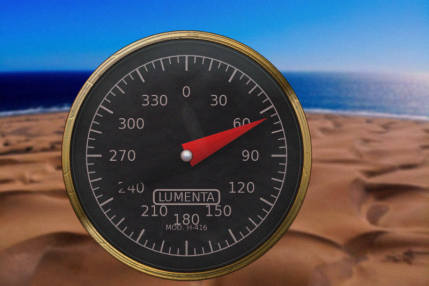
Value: 65,°
